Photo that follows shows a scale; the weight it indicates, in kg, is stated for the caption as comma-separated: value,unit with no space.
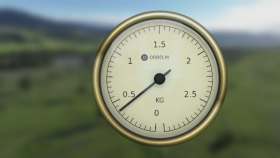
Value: 0.4,kg
